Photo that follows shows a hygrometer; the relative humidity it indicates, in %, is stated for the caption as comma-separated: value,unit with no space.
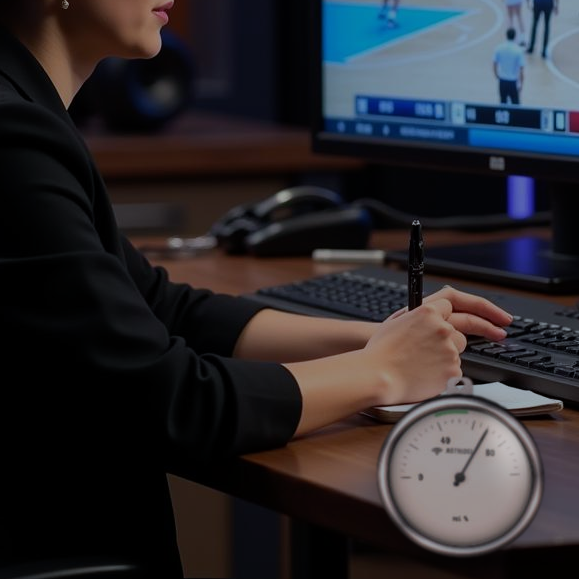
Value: 68,%
